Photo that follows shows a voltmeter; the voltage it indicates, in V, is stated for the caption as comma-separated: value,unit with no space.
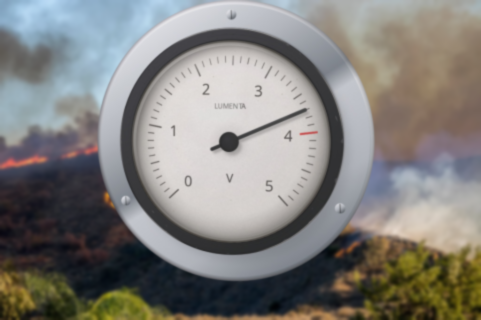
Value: 3.7,V
